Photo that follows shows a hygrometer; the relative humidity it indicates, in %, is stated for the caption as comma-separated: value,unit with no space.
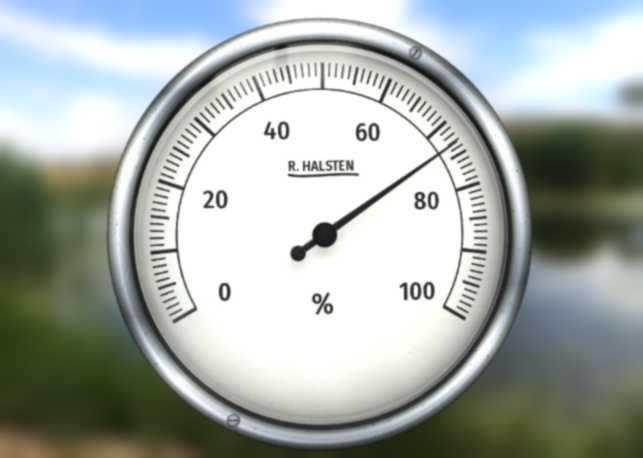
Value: 73,%
